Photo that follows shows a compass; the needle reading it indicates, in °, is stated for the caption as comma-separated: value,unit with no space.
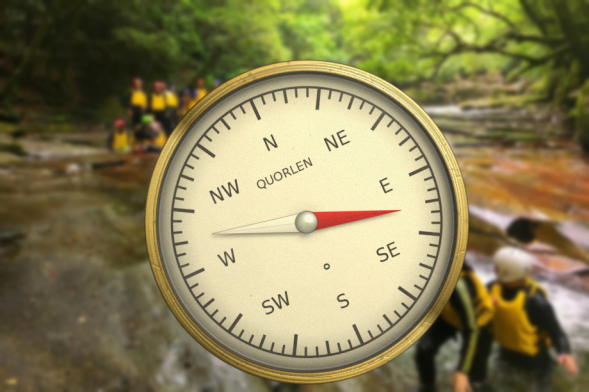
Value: 107.5,°
